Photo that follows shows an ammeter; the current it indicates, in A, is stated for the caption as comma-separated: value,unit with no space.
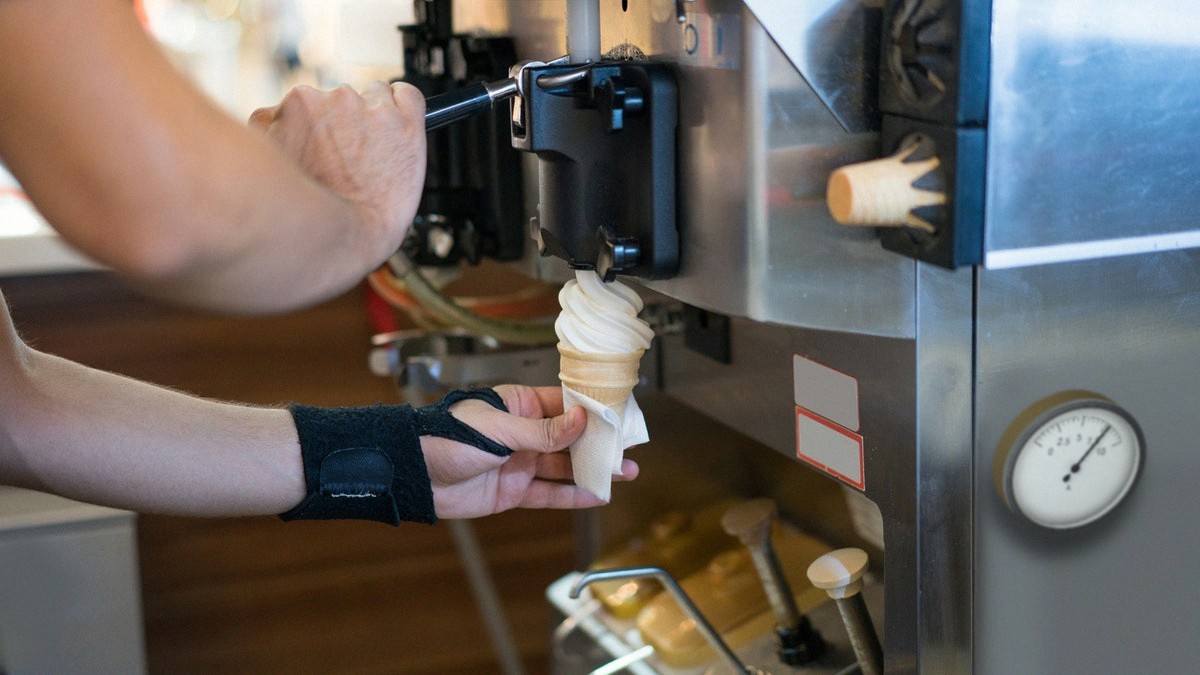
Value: 7.5,A
